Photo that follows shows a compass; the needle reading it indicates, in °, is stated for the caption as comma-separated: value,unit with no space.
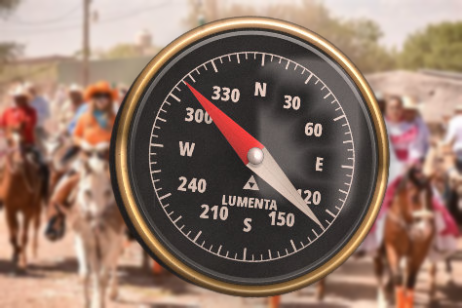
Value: 310,°
